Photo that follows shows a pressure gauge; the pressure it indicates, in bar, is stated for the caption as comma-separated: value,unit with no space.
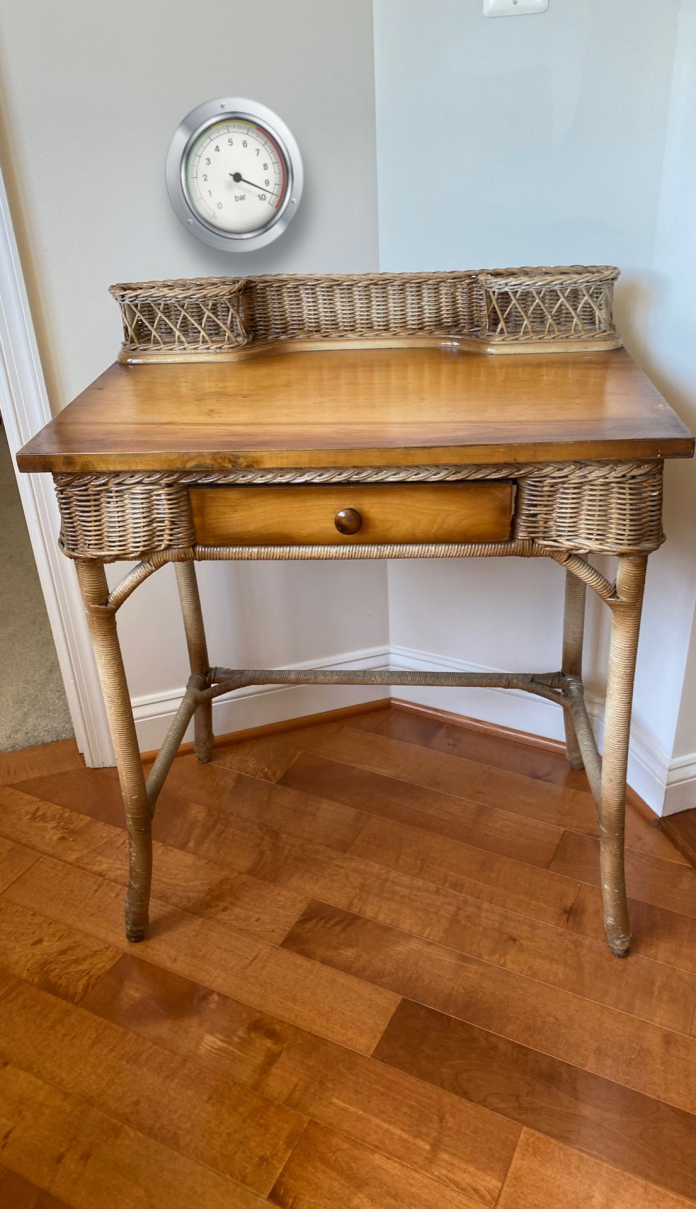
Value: 9.5,bar
